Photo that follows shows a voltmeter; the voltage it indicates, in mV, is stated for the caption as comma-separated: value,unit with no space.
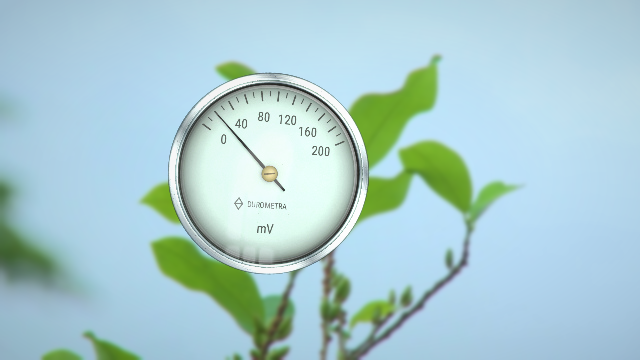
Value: 20,mV
